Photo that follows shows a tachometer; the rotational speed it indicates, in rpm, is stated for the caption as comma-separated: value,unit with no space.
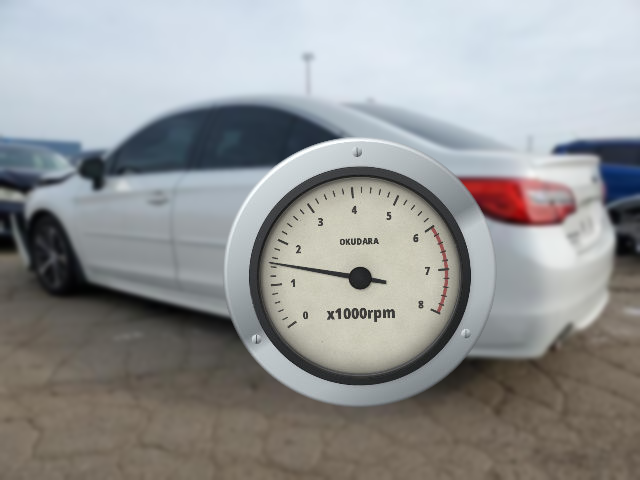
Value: 1500,rpm
